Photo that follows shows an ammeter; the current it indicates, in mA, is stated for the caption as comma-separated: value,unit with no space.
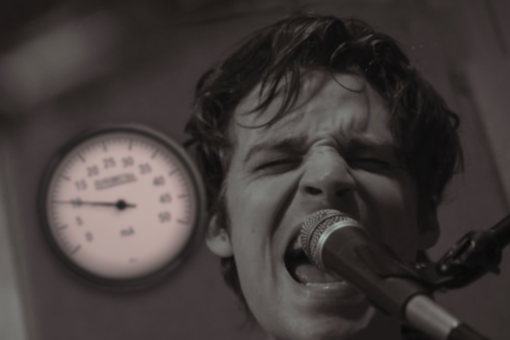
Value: 10,mA
